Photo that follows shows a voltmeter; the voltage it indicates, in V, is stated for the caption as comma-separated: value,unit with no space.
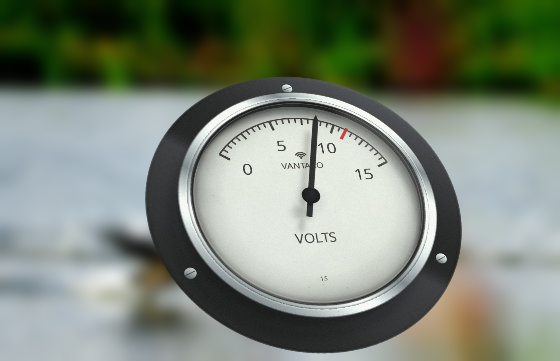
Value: 8.5,V
